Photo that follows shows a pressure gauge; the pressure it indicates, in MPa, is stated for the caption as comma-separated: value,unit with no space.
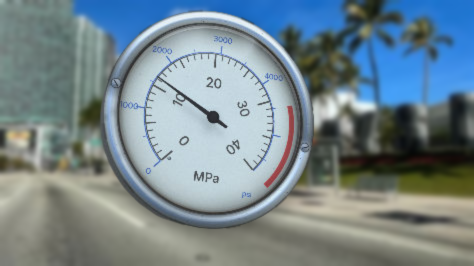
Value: 11,MPa
